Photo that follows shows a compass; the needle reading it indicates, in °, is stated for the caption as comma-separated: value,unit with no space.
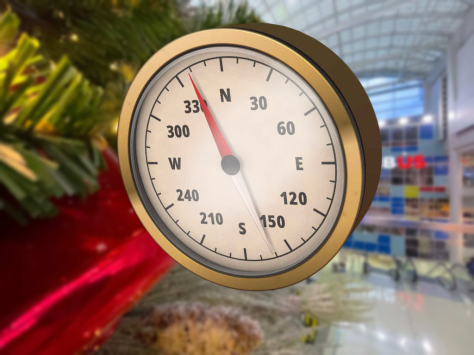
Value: 340,°
